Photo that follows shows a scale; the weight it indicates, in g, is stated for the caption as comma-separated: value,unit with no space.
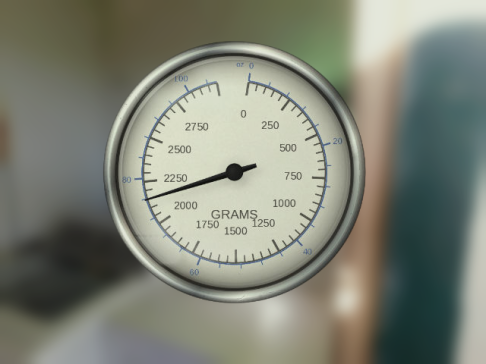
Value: 2150,g
